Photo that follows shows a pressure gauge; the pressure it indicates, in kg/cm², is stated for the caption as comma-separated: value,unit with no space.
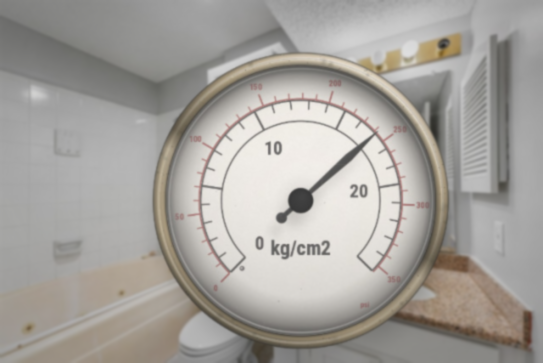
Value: 17,kg/cm²
